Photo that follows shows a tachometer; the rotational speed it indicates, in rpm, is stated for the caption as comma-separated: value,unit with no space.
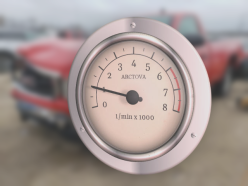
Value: 1000,rpm
